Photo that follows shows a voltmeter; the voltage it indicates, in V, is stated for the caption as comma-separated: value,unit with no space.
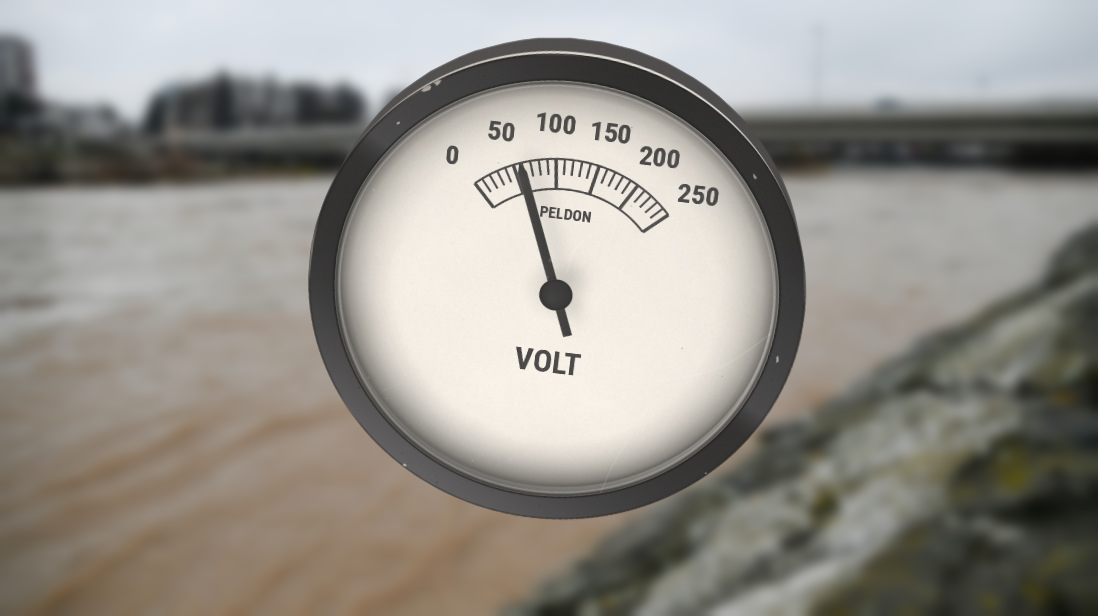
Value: 60,V
